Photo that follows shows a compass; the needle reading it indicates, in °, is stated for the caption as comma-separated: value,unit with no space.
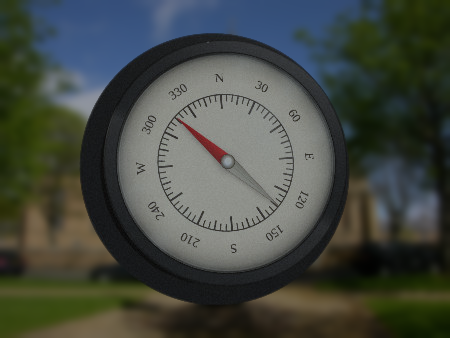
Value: 315,°
